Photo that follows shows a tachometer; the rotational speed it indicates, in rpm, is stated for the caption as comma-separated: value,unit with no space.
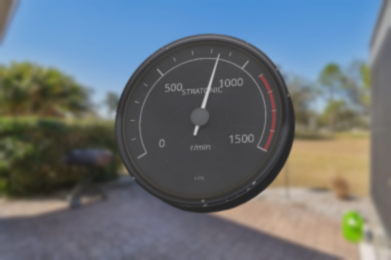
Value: 850,rpm
